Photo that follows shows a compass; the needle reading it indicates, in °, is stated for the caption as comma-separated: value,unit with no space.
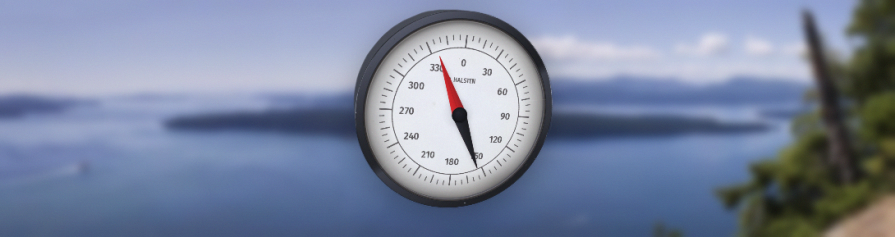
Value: 335,°
